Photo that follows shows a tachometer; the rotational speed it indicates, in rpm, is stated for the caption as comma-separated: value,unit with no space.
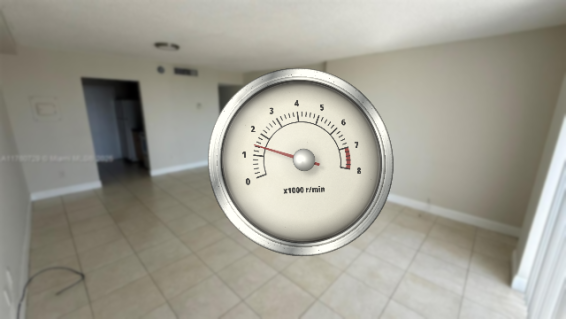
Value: 1400,rpm
